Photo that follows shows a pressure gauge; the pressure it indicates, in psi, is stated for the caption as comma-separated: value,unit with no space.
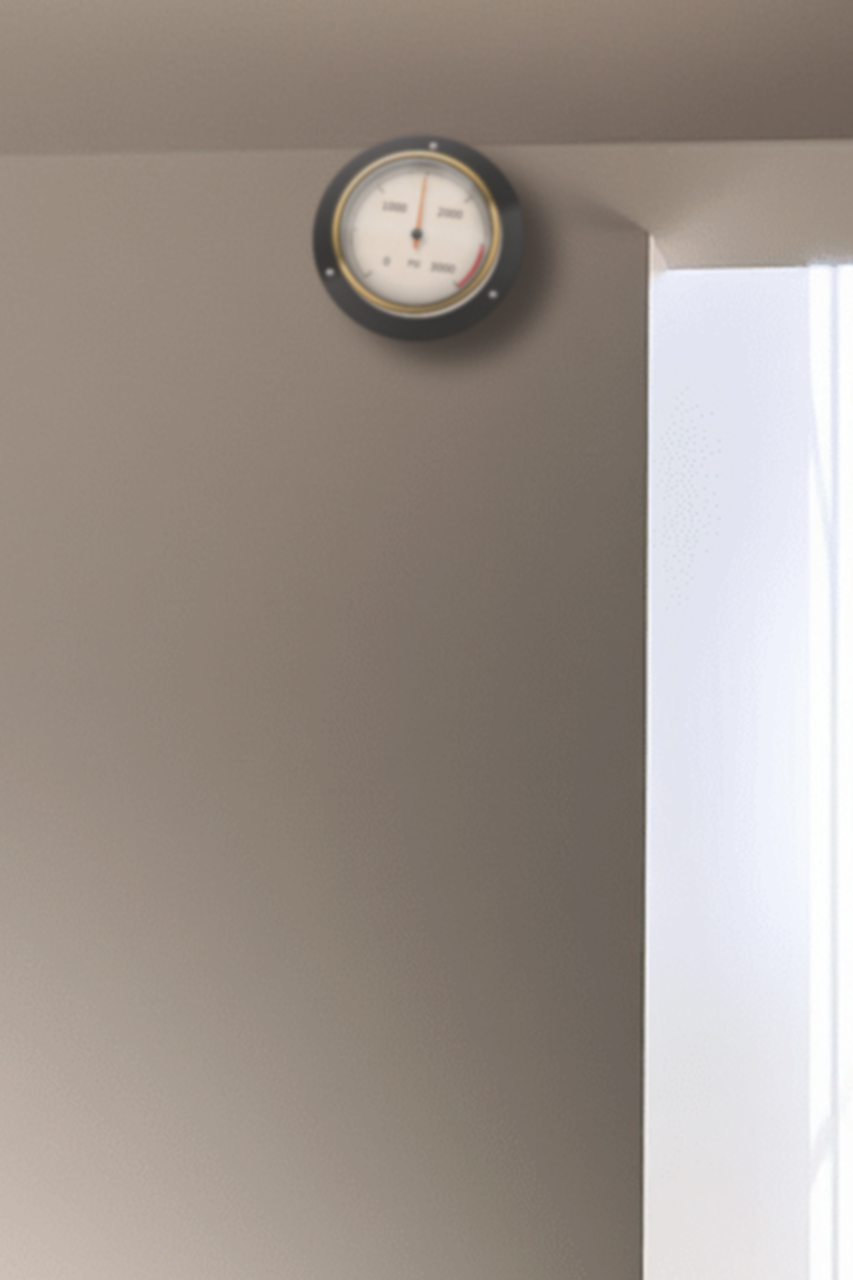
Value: 1500,psi
